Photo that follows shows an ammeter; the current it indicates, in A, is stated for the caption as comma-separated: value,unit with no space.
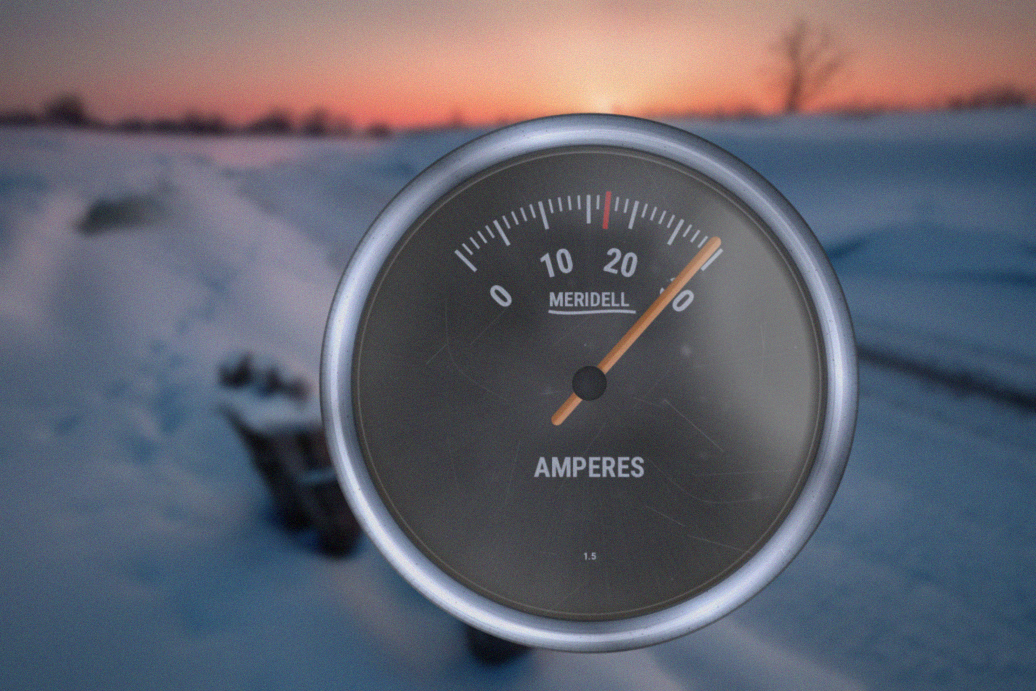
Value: 29,A
